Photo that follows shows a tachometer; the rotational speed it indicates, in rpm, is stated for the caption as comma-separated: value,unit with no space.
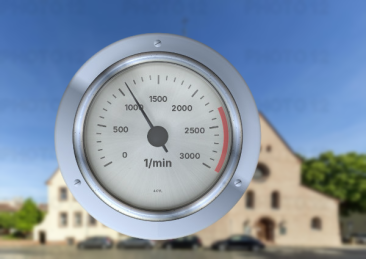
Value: 1100,rpm
